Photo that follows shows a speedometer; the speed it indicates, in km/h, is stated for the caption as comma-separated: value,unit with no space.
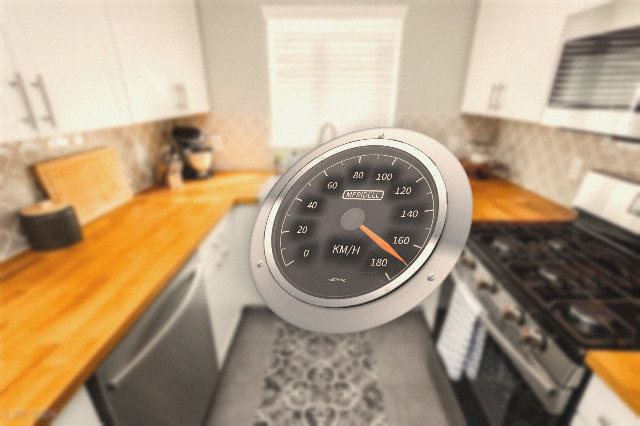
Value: 170,km/h
